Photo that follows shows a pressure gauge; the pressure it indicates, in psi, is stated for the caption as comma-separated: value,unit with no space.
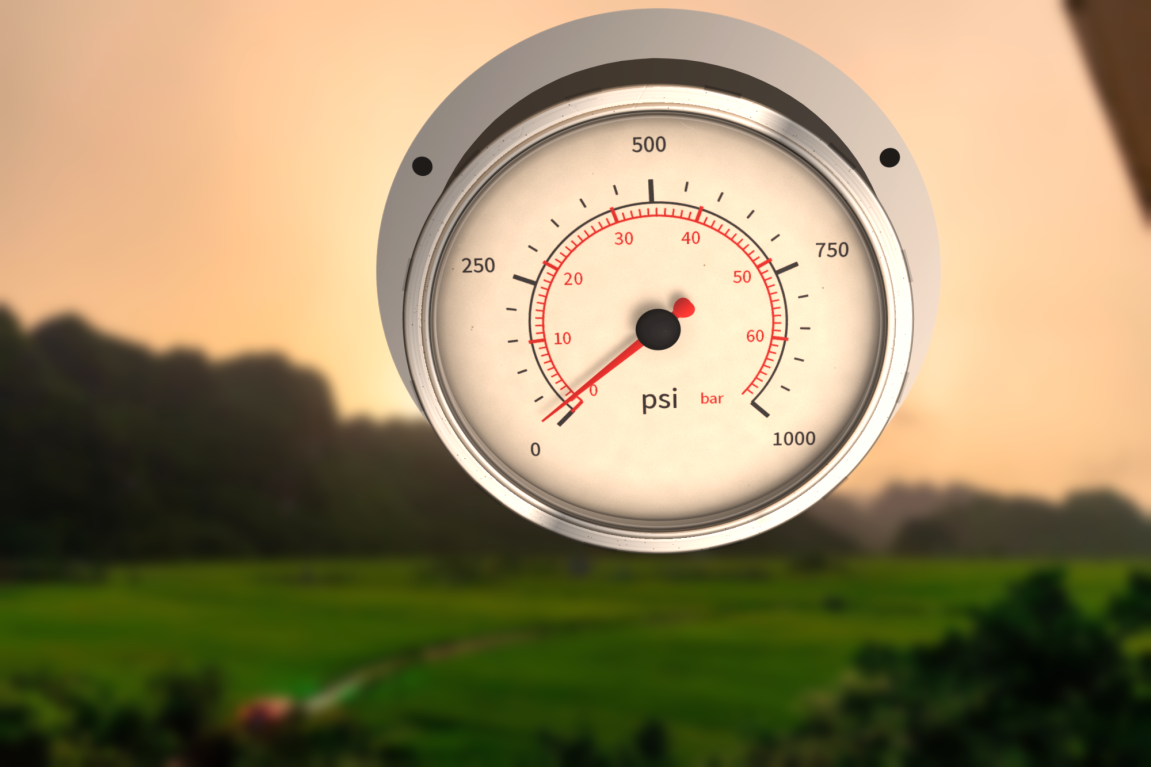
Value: 25,psi
